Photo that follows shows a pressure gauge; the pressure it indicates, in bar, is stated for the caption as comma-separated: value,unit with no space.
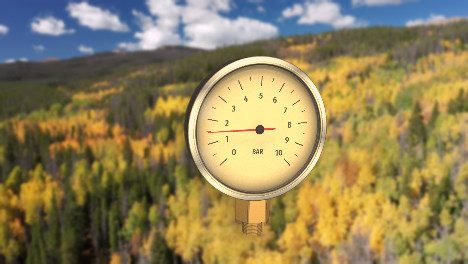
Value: 1.5,bar
